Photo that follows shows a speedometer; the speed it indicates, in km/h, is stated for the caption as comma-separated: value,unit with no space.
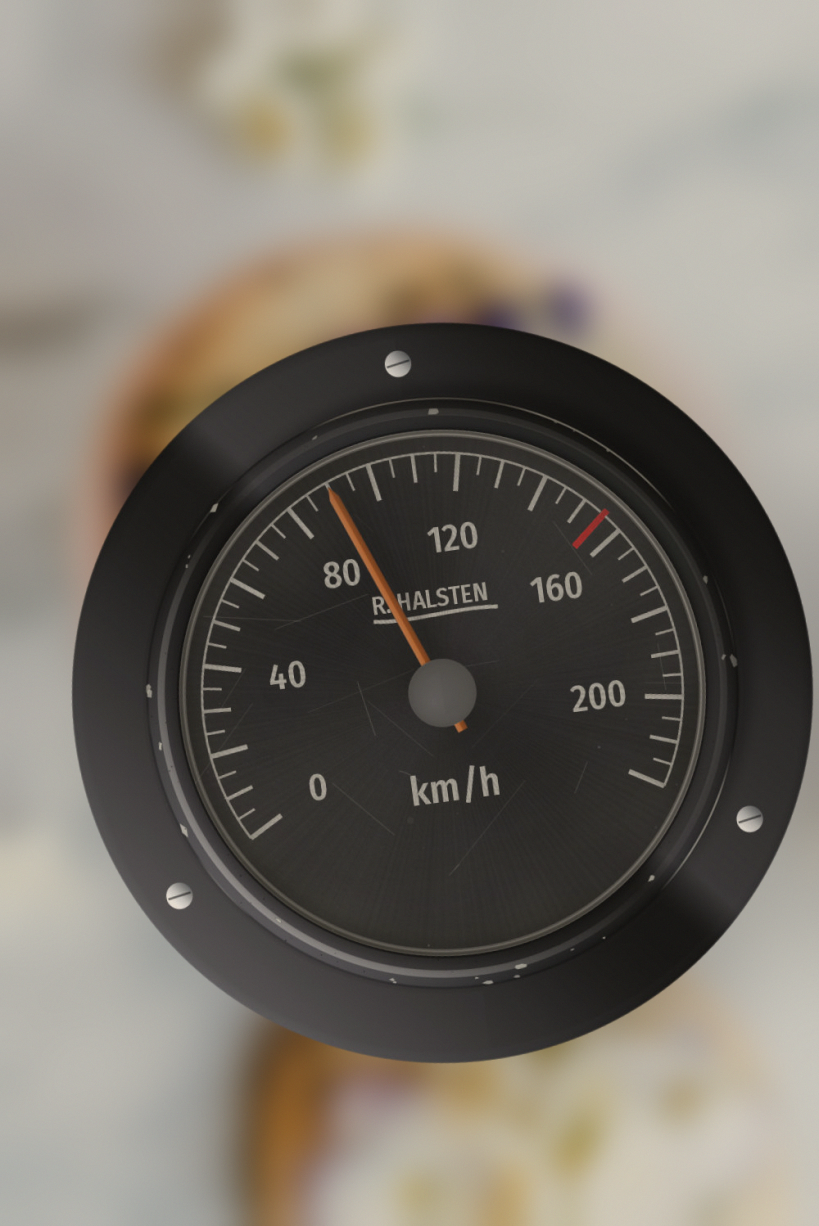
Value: 90,km/h
